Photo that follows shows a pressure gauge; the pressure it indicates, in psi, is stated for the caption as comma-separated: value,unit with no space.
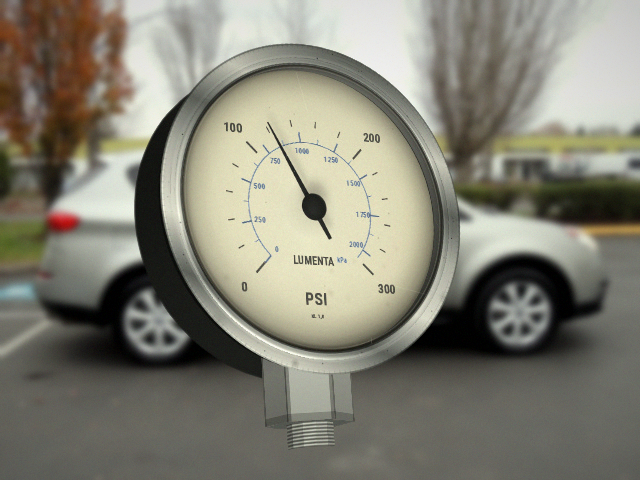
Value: 120,psi
